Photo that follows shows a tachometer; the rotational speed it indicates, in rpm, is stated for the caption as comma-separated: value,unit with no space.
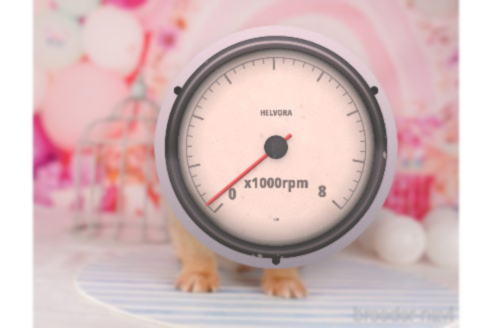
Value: 200,rpm
